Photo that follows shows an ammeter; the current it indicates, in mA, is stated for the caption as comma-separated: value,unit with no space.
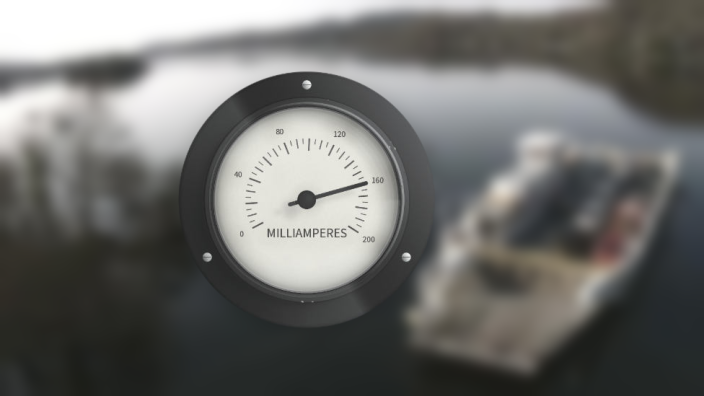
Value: 160,mA
